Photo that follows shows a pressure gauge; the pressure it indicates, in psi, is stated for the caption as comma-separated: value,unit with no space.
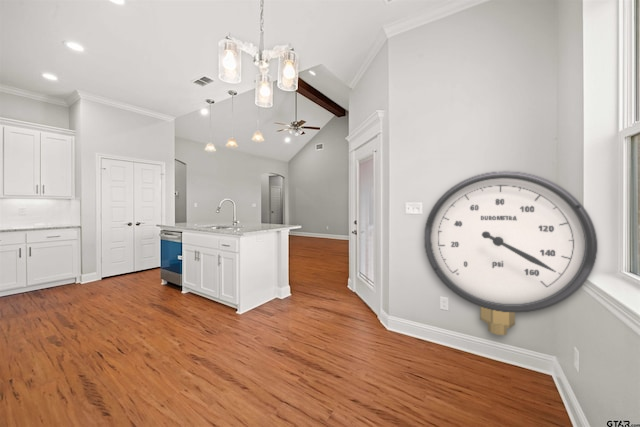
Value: 150,psi
